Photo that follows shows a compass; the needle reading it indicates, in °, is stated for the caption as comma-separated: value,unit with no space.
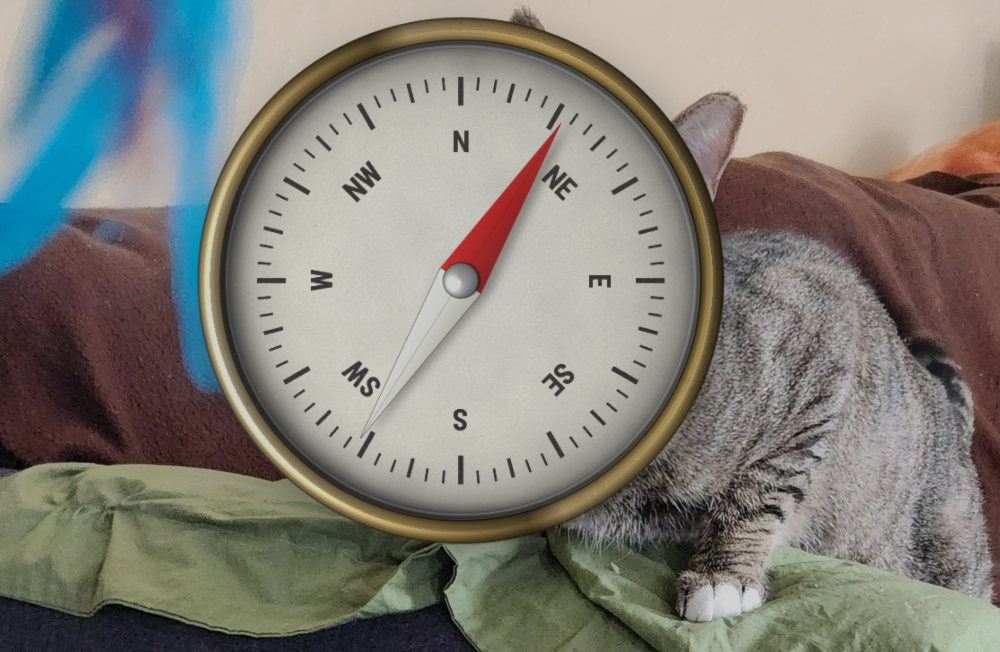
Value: 32.5,°
